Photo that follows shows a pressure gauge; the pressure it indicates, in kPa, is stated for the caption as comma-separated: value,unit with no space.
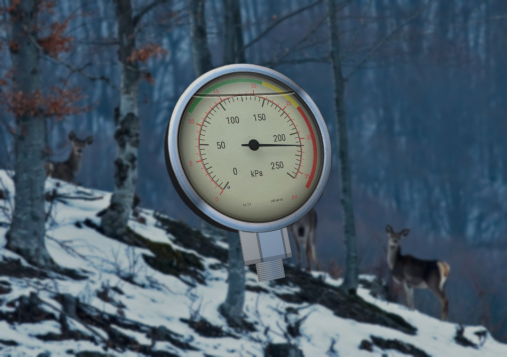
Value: 215,kPa
